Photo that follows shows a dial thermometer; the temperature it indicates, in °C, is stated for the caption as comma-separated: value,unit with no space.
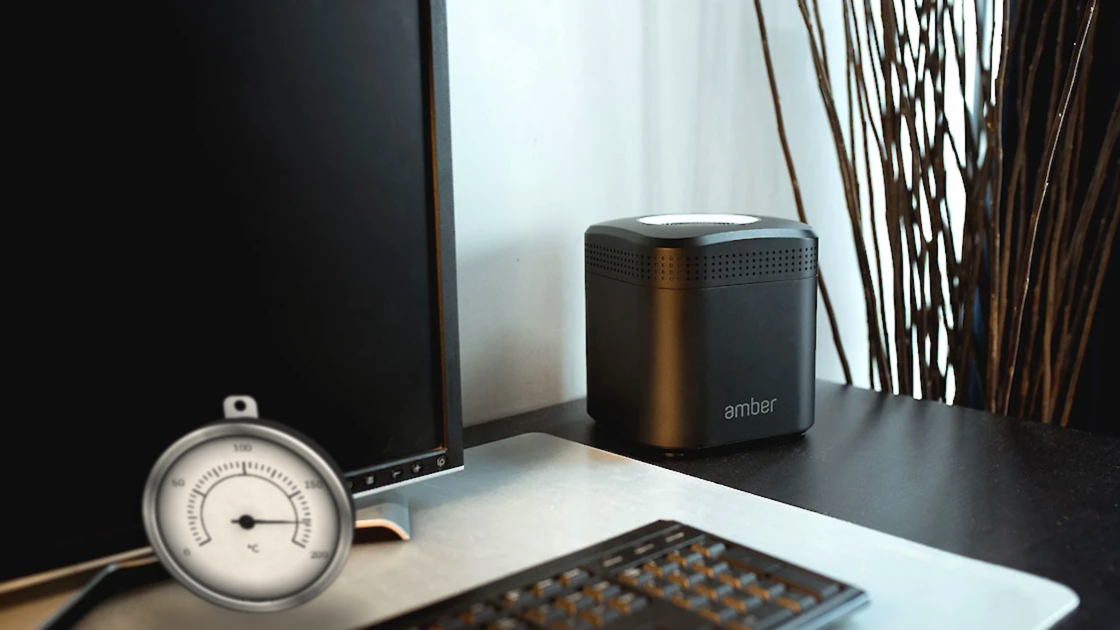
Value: 175,°C
